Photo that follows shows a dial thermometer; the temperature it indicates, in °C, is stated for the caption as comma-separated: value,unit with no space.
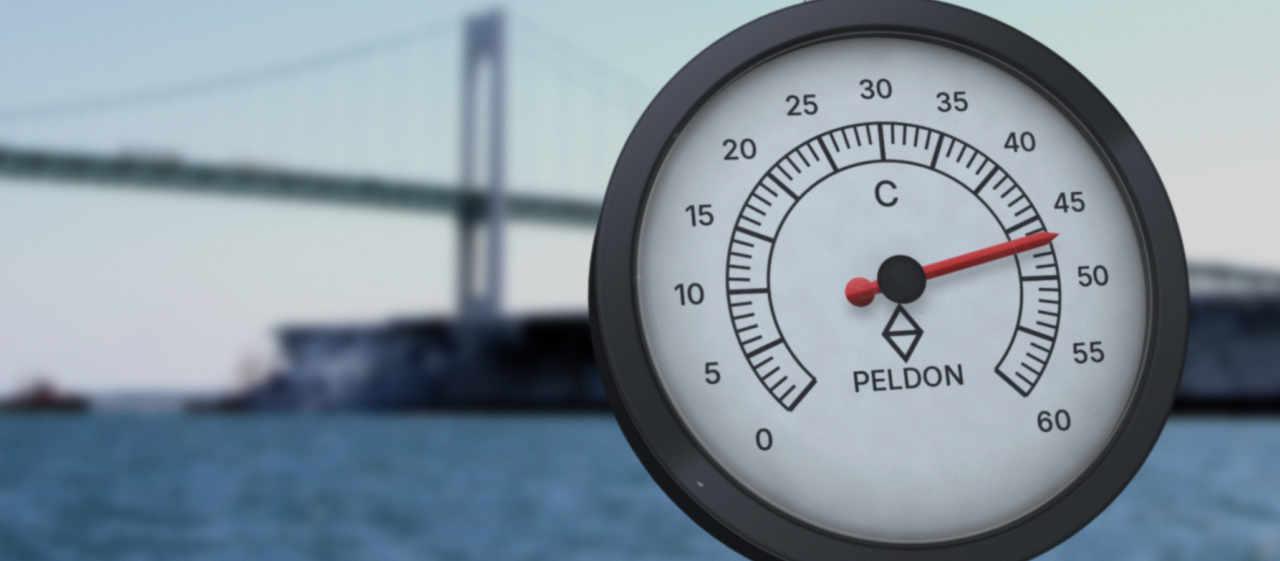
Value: 47,°C
